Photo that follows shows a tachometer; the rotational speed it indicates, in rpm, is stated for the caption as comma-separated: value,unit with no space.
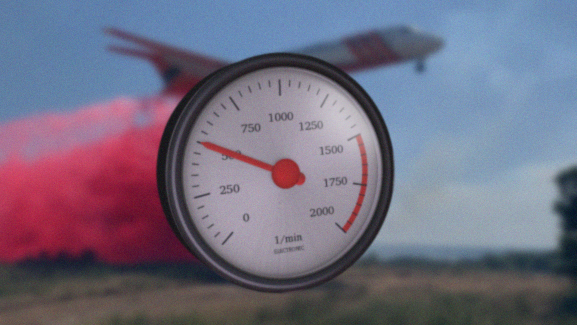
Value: 500,rpm
